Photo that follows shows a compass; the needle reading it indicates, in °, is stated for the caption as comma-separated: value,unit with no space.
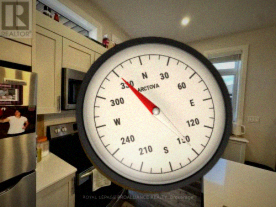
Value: 330,°
